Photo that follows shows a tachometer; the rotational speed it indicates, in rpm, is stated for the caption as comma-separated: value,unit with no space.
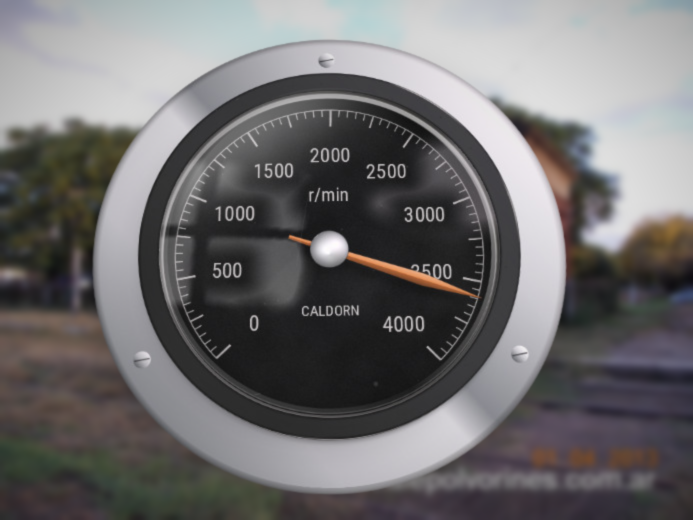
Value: 3600,rpm
